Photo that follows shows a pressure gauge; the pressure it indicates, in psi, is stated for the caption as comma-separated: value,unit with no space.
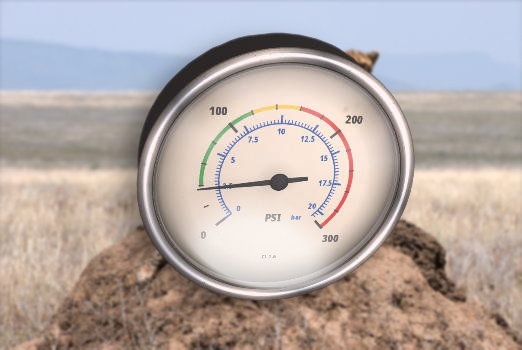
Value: 40,psi
